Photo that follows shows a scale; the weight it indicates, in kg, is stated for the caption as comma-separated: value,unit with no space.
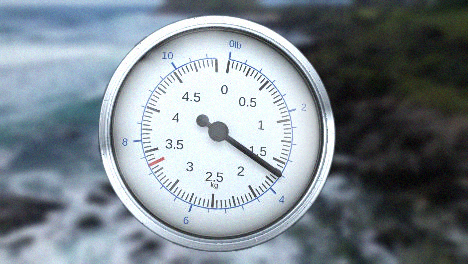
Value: 1.65,kg
